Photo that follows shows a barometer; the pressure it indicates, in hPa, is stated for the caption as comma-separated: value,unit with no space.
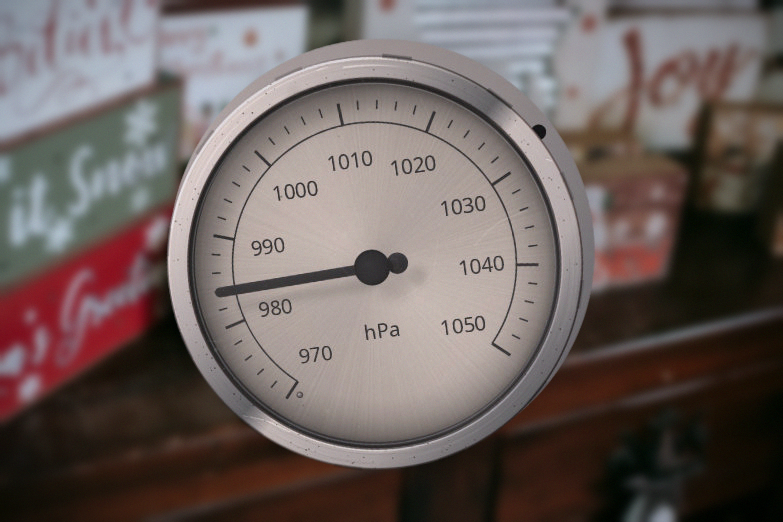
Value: 984,hPa
